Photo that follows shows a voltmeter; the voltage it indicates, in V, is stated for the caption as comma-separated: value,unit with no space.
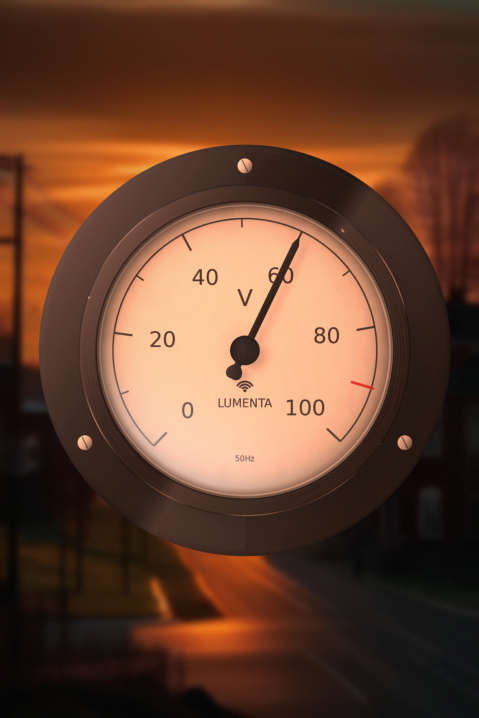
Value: 60,V
